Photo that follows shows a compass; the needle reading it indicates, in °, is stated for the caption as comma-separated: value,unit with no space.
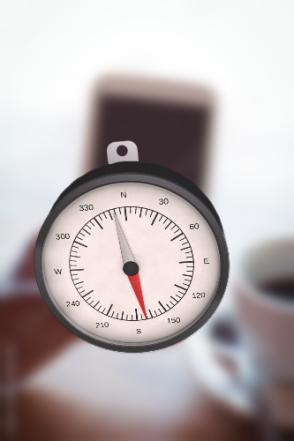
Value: 170,°
